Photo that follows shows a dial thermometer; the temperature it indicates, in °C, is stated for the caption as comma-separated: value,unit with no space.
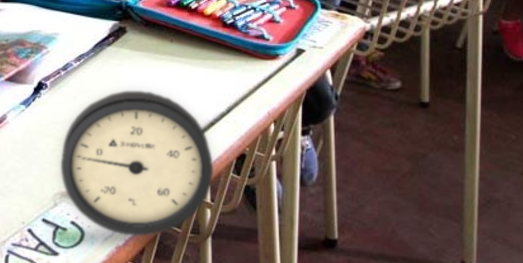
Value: -4,°C
